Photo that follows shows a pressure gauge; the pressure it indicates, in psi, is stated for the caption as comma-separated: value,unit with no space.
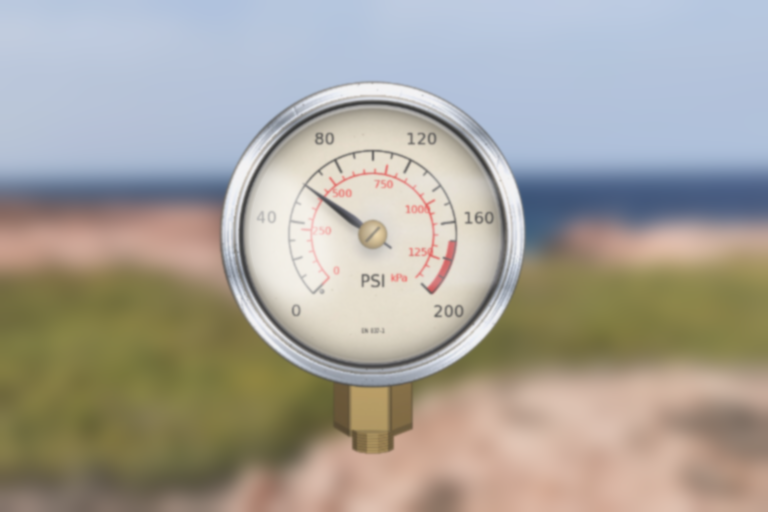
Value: 60,psi
